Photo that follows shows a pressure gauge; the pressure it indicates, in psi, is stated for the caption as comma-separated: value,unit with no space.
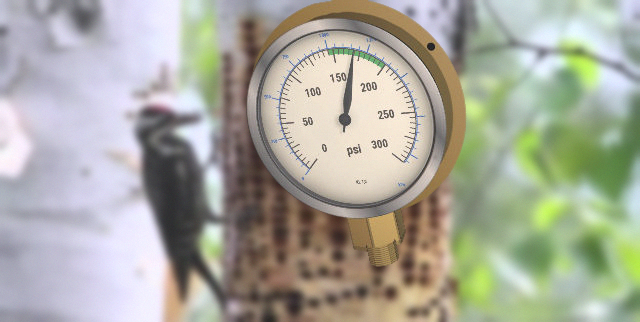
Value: 170,psi
